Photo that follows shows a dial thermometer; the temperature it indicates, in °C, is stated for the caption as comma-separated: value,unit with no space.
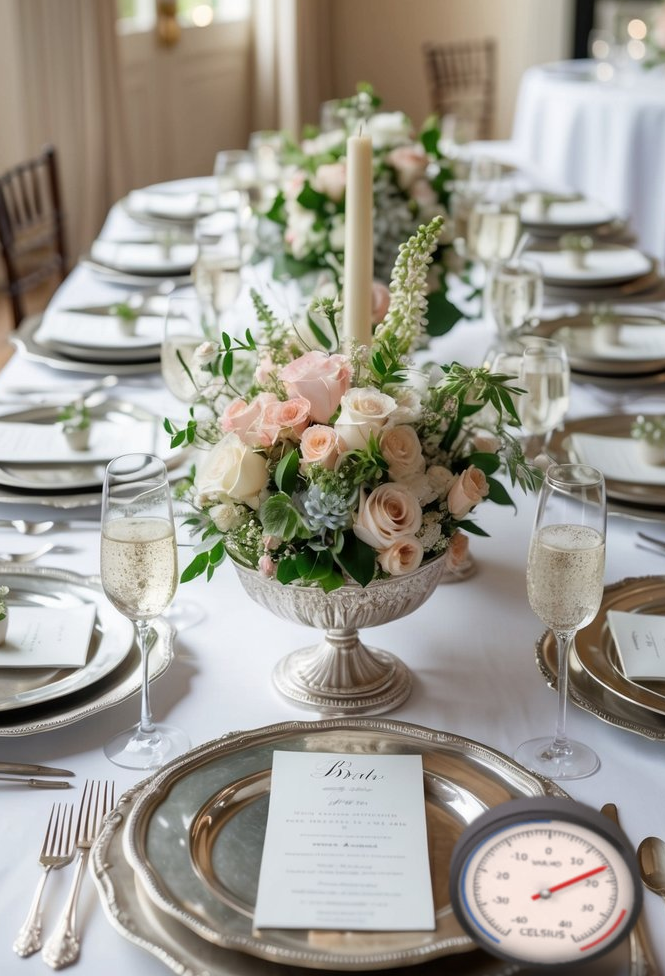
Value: 15,°C
